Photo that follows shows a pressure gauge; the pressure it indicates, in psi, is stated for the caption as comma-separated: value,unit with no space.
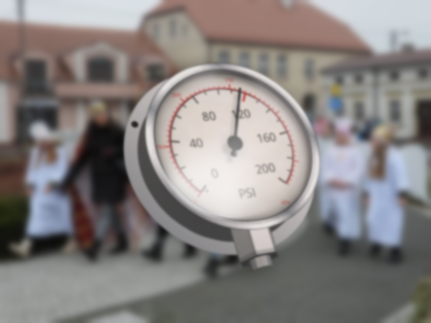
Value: 115,psi
